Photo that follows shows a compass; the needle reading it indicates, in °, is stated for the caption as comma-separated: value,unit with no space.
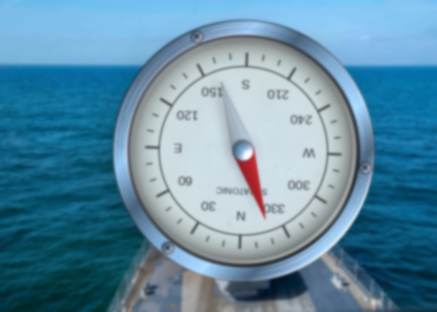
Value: 340,°
